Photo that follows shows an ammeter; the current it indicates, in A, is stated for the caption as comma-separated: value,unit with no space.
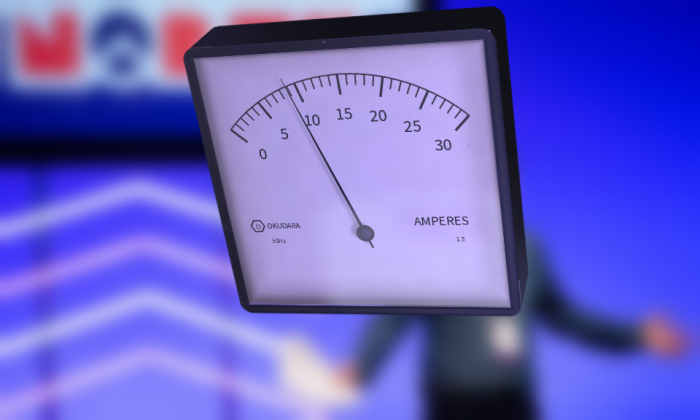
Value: 9,A
